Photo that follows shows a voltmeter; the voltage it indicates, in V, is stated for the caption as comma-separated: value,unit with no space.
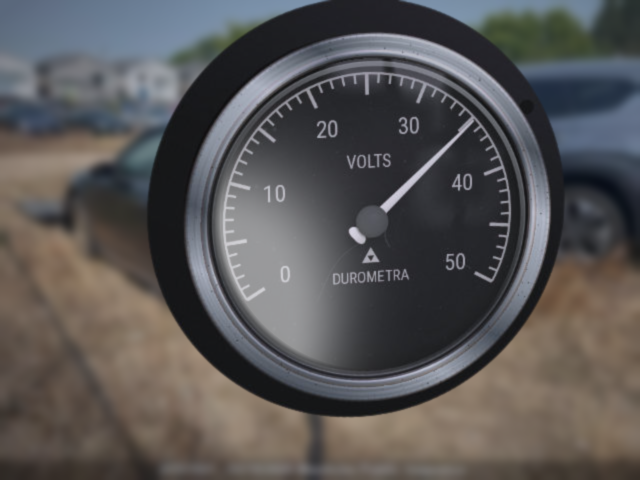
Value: 35,V
